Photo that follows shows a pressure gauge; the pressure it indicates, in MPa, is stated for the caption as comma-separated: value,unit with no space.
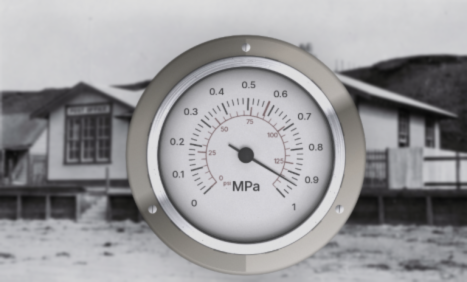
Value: 0.94,MPa
